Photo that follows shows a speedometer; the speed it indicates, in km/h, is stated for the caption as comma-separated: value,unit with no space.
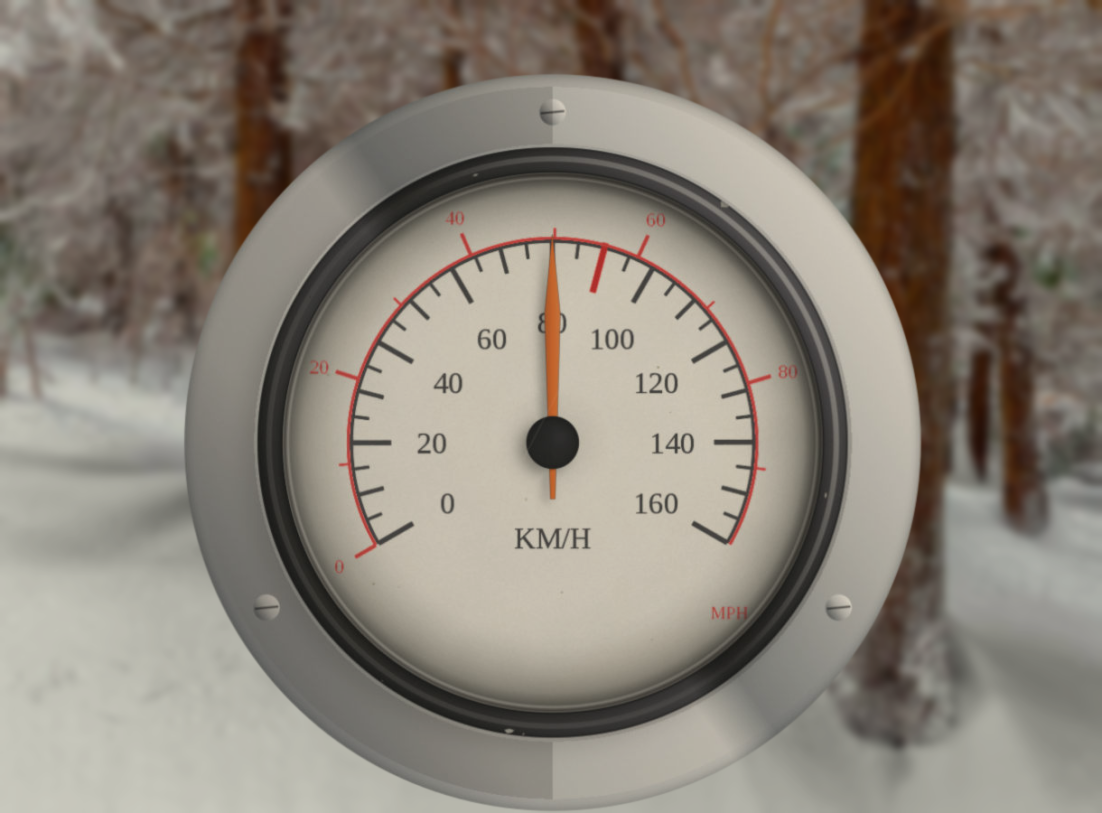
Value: 80,km/h
